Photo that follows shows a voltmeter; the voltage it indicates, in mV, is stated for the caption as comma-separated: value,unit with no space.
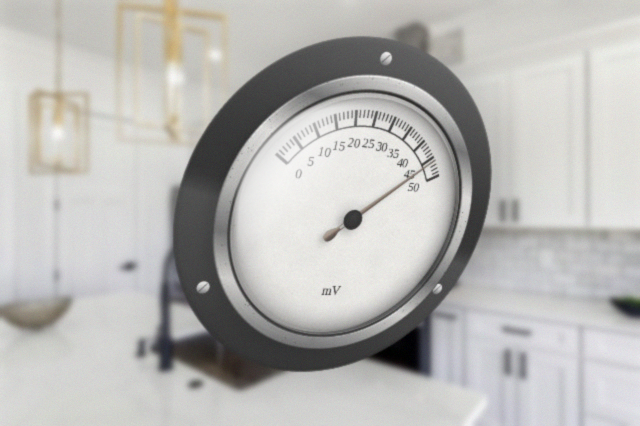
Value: 45,mV
